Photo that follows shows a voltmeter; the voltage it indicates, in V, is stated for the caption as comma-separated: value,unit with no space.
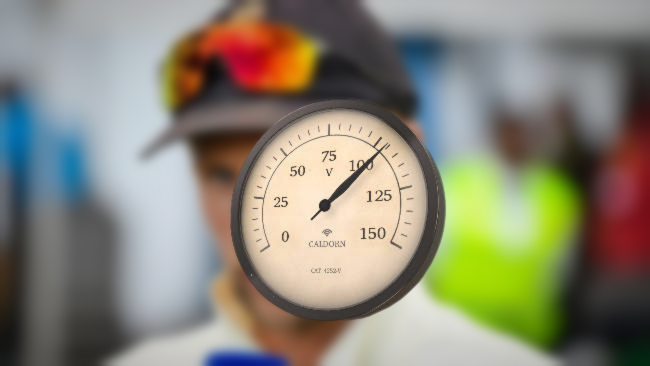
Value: 105,V
